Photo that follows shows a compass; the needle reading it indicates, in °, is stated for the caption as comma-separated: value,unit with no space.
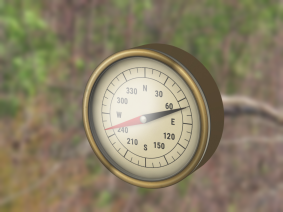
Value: 250,°
